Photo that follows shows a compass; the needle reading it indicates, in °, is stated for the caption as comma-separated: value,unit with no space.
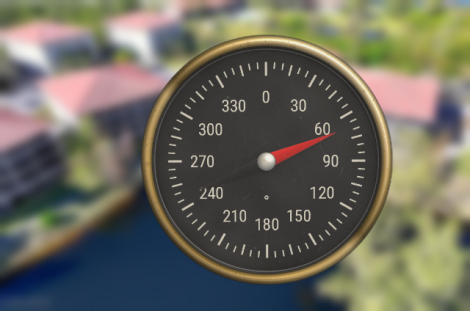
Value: 67.5,°
